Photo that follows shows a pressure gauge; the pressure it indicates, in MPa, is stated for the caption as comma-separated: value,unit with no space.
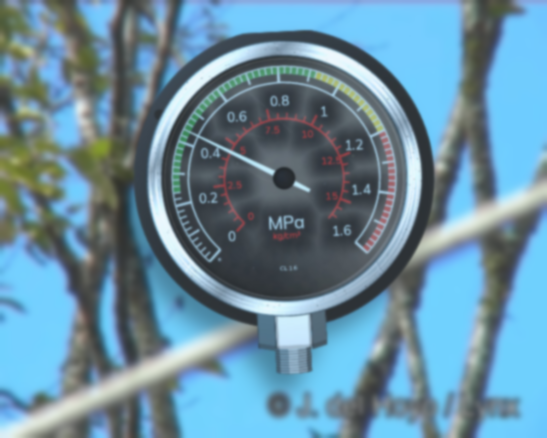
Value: 0.44,MPa
